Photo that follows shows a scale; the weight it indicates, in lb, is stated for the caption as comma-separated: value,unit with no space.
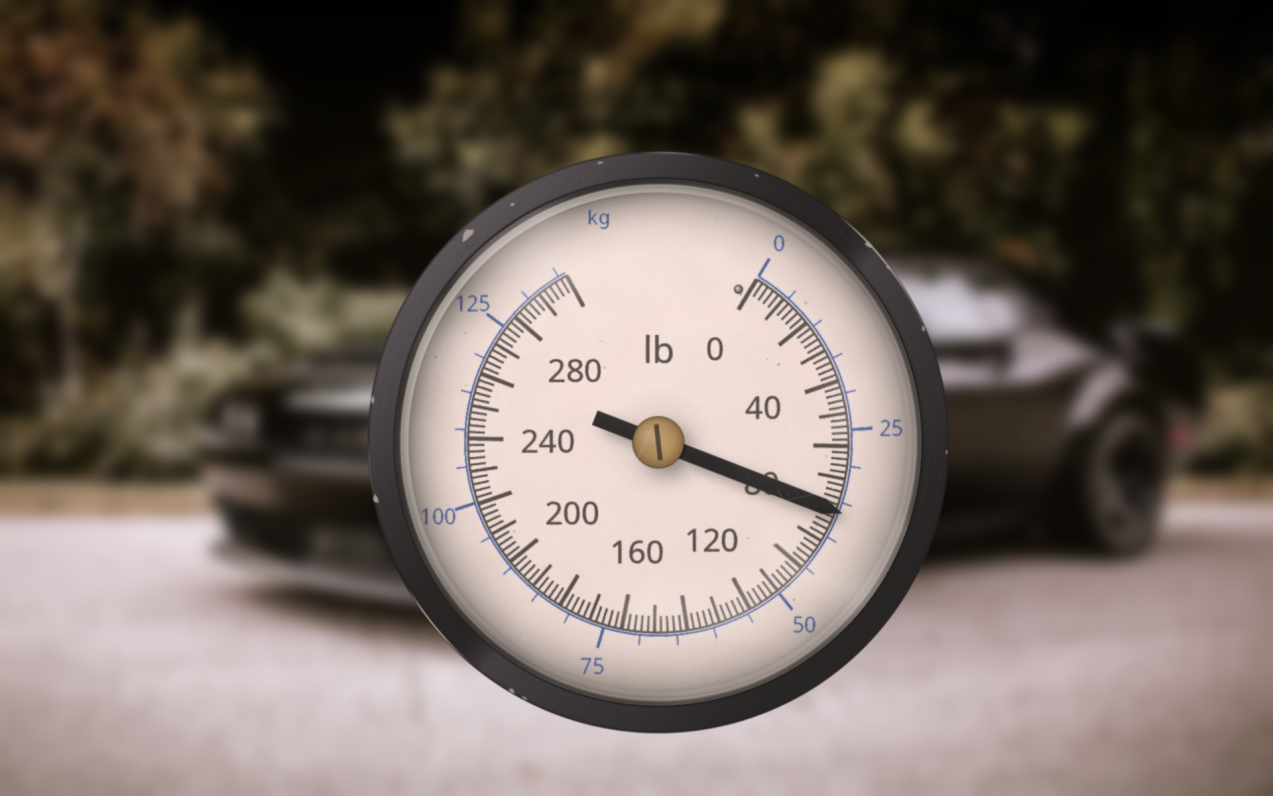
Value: 80,lb
